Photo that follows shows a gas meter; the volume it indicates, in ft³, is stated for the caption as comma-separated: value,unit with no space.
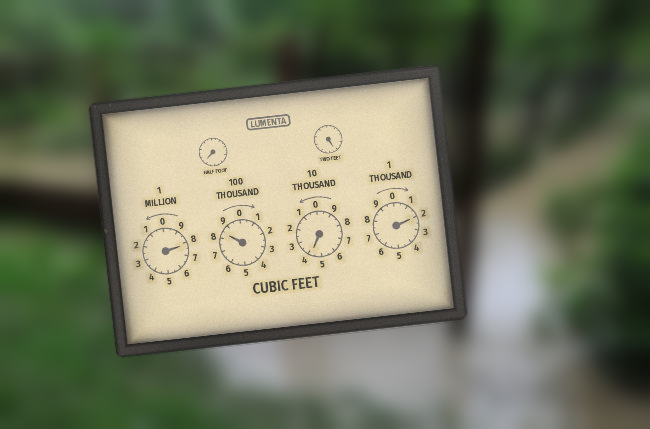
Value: 784200,ft³
